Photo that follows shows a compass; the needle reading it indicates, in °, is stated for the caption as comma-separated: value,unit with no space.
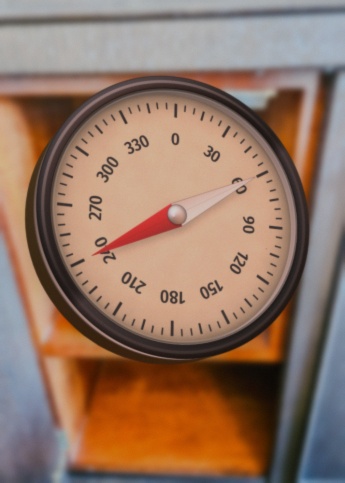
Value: 240,°
